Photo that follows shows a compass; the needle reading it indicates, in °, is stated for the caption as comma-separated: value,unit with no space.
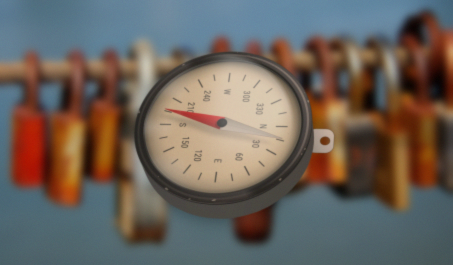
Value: 195,°
